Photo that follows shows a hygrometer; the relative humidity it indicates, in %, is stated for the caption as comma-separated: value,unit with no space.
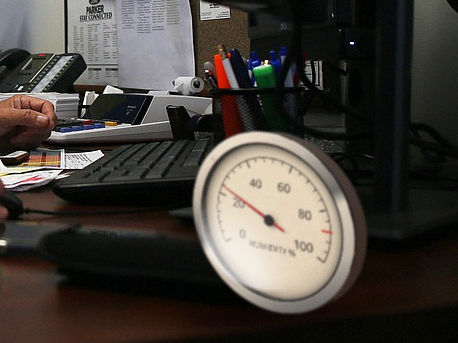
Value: 24,%
